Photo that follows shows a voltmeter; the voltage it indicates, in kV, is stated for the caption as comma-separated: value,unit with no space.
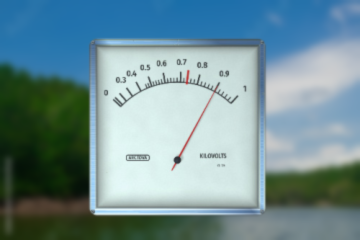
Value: 0.9,kV
